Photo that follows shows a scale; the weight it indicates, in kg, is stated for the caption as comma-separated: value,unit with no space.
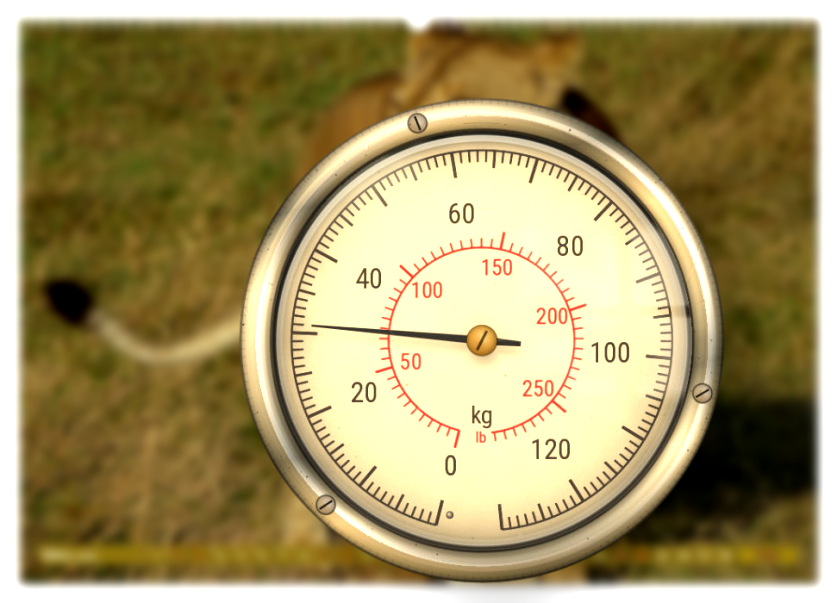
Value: 31,kg
